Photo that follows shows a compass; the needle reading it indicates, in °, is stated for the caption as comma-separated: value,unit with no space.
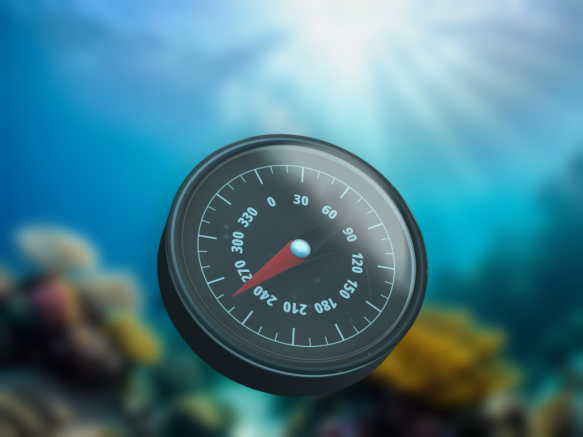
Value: 255,°
